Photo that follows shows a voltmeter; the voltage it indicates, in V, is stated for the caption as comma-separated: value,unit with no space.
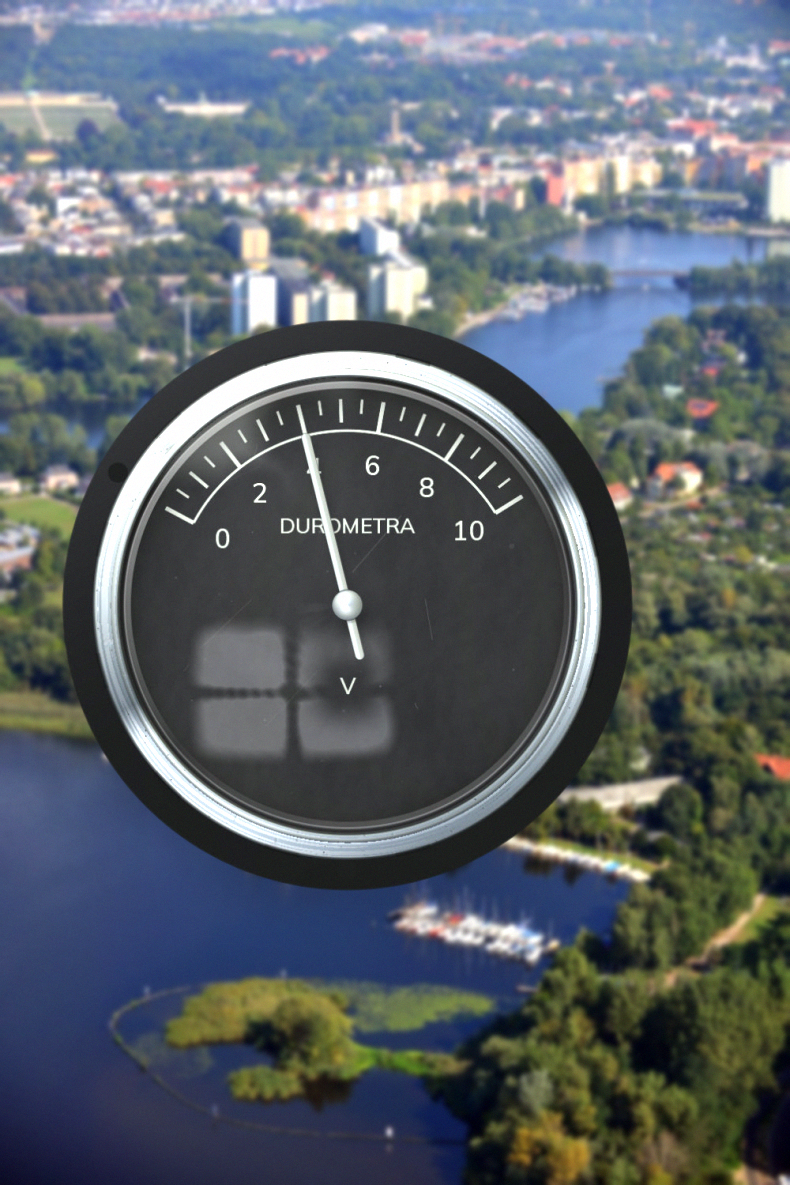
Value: 4,V
